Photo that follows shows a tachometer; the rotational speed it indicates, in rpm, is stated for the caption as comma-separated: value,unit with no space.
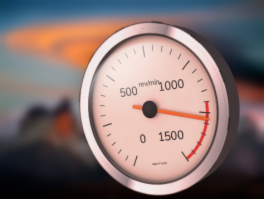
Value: 1275,rpm
